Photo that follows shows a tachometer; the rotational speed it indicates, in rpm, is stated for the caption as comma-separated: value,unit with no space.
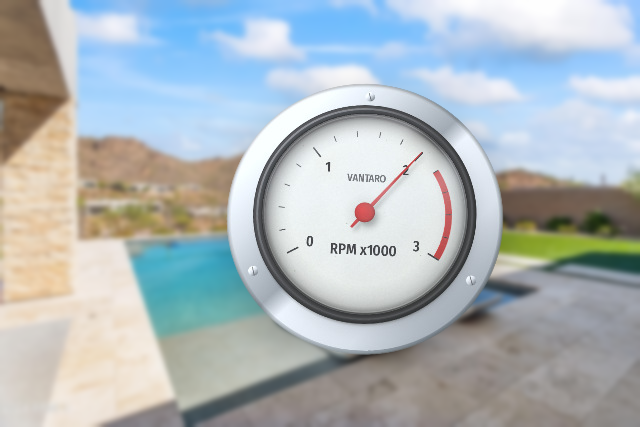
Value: 2000,rpm
